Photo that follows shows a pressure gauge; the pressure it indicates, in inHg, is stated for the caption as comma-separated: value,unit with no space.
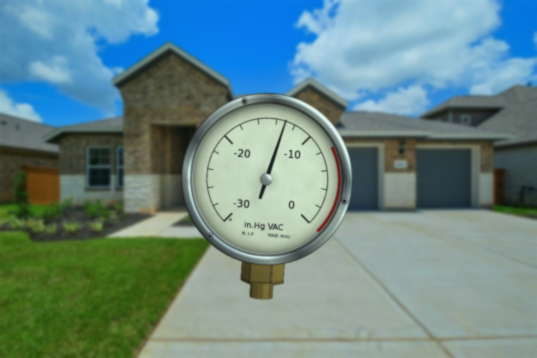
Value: -13,inHg
